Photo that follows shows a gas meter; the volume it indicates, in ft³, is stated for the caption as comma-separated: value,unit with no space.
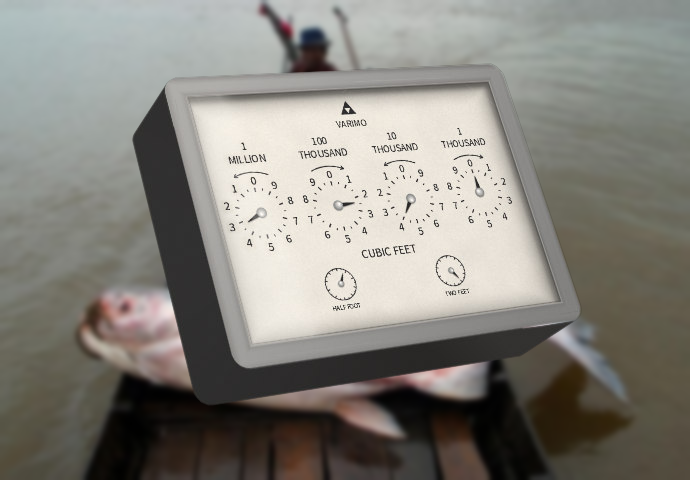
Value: 324000,ft³
